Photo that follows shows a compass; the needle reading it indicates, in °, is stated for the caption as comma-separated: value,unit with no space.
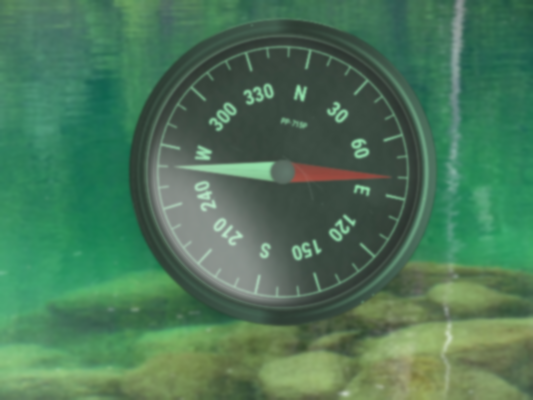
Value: 80,°
